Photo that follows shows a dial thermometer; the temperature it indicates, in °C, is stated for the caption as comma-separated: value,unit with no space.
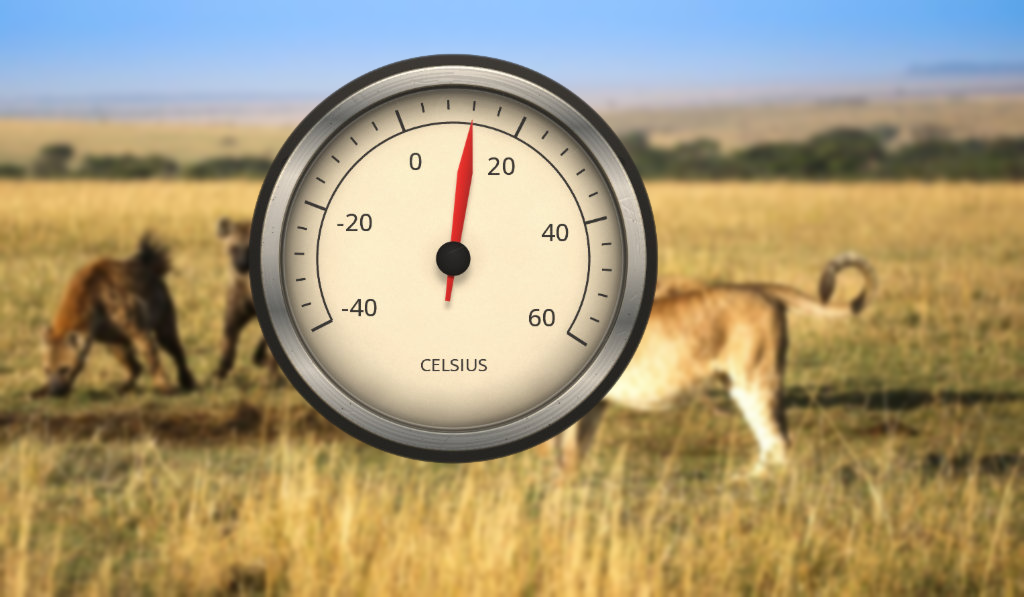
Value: 12,°C
